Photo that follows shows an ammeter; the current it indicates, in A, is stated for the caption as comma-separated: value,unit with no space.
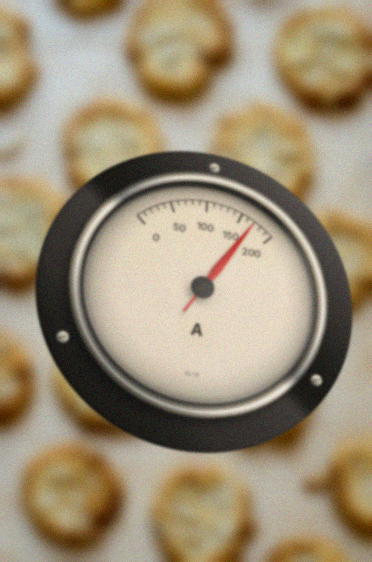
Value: 170,A
